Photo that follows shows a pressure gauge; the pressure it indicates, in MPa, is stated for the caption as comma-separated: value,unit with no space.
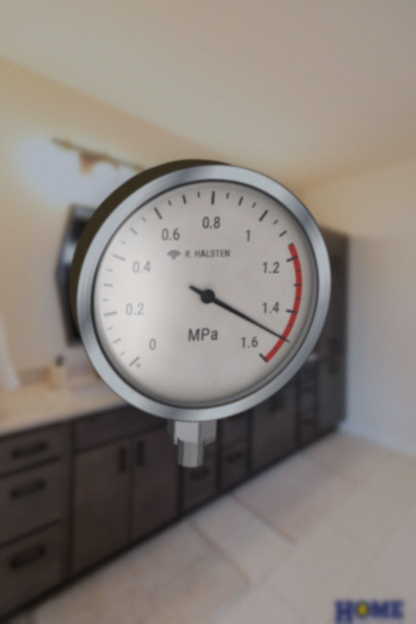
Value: 1.5,MPa
